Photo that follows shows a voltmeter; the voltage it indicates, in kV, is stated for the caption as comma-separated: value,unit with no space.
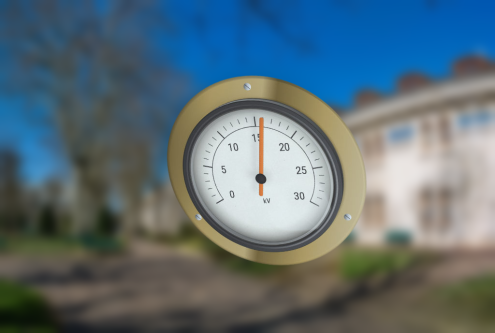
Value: 16,kV
